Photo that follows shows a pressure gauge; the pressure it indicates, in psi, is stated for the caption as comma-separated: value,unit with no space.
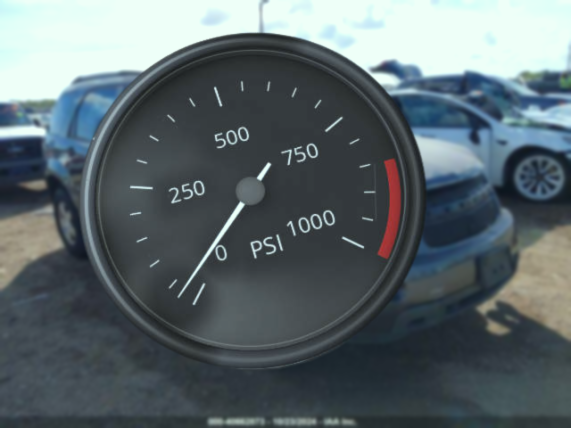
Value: 25,psi
